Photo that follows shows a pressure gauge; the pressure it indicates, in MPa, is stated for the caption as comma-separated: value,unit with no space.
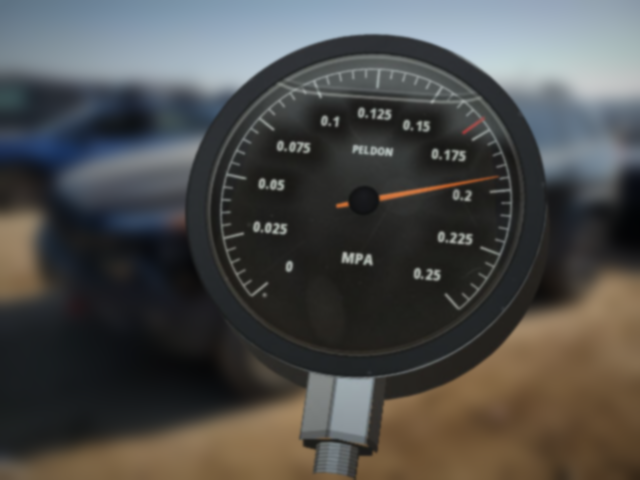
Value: 0.195,MPa
